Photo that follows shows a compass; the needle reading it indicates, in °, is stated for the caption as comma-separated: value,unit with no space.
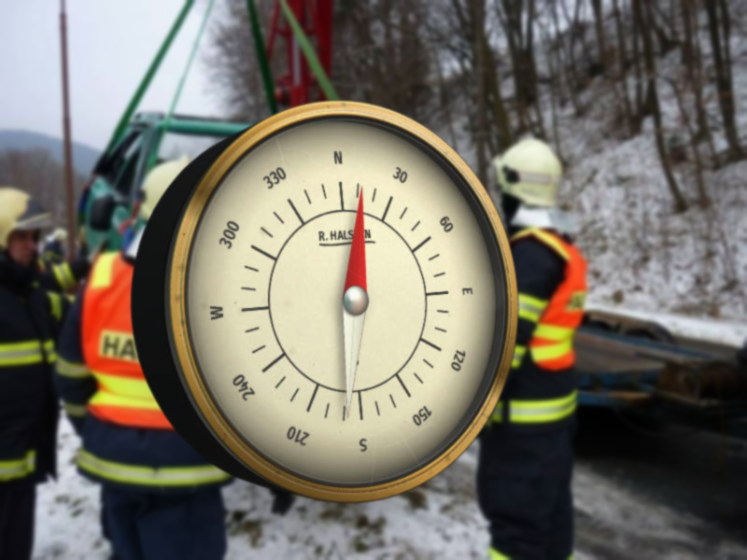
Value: 10,°
